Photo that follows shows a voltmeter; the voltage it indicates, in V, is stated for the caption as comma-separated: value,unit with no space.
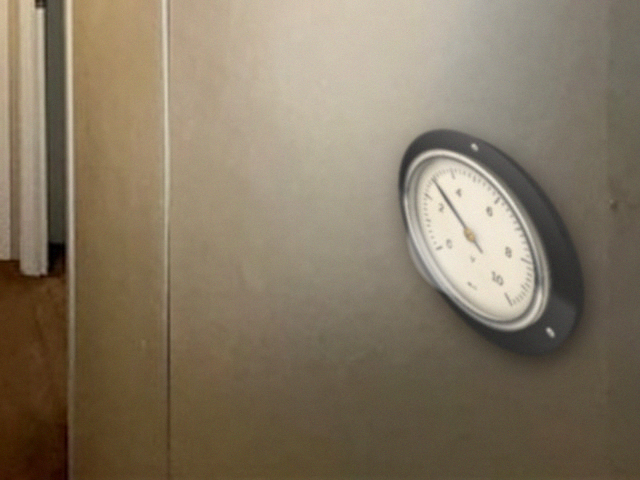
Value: 3,V
